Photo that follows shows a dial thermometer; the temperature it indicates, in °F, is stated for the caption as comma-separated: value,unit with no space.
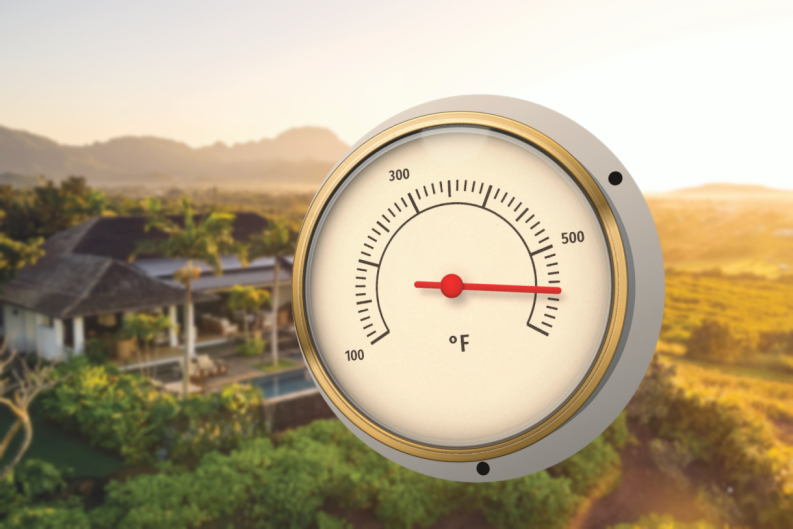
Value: 550,°F
